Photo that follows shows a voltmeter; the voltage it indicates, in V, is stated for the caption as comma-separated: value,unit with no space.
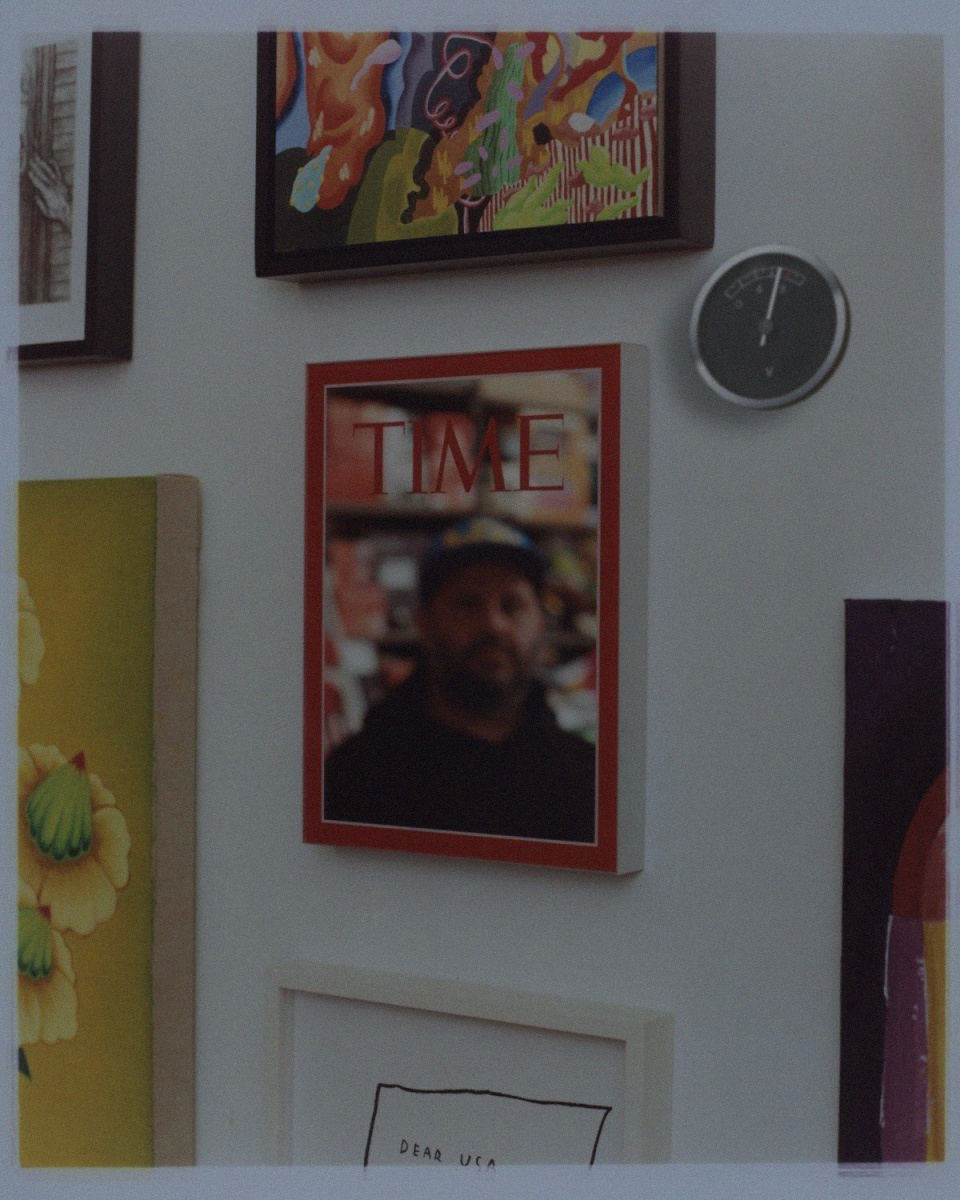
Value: 7,V
